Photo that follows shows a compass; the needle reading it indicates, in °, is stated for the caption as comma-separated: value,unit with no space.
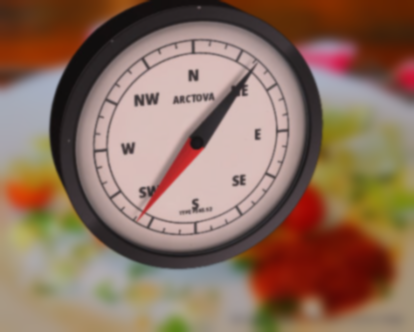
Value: 220,°
